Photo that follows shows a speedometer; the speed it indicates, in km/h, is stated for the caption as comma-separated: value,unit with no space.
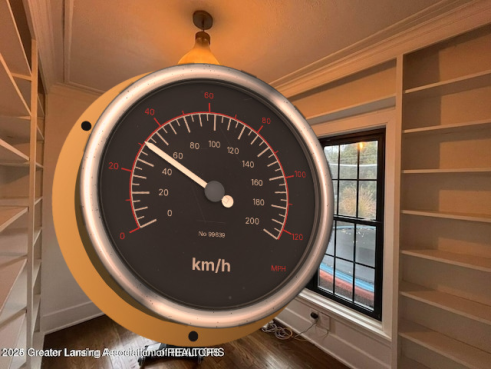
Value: 50,km/h
